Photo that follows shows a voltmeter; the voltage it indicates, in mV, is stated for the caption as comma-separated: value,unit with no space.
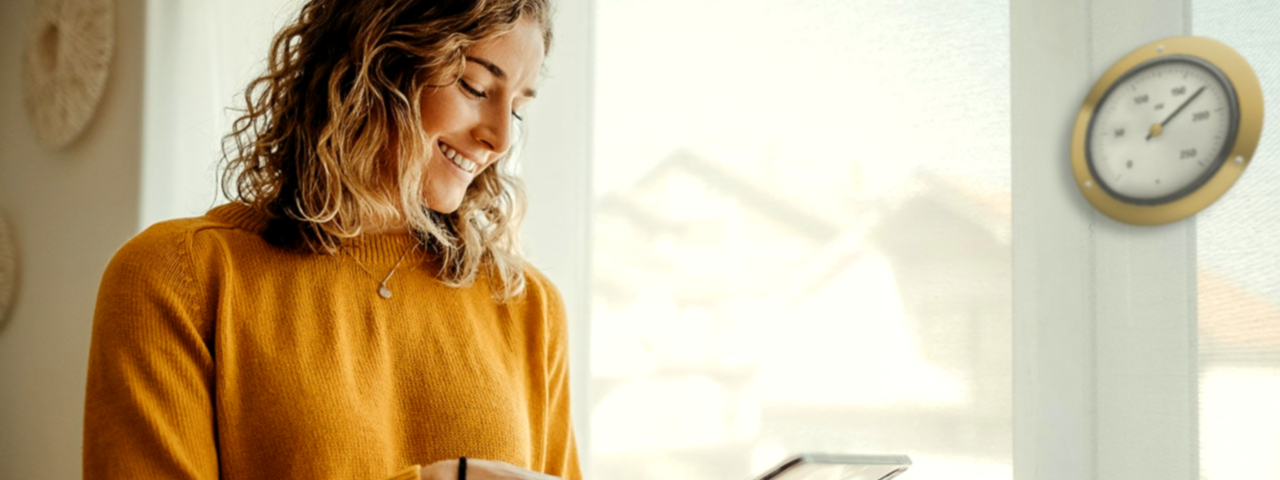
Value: 175,mV
